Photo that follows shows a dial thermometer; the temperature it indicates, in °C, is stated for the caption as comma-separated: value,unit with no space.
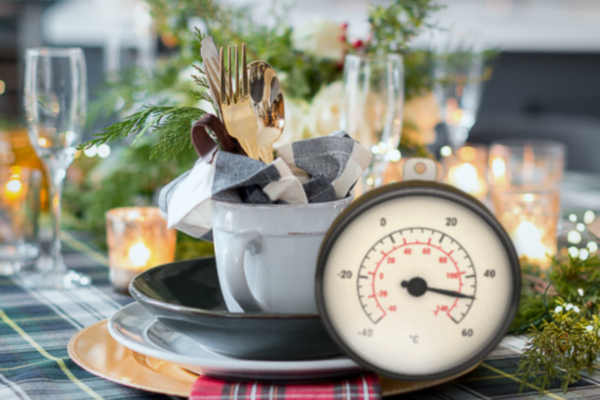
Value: 48,°C
